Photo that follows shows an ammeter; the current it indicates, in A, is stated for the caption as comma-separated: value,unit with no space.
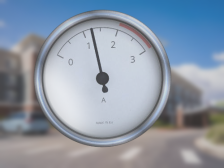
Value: 1.25,A
